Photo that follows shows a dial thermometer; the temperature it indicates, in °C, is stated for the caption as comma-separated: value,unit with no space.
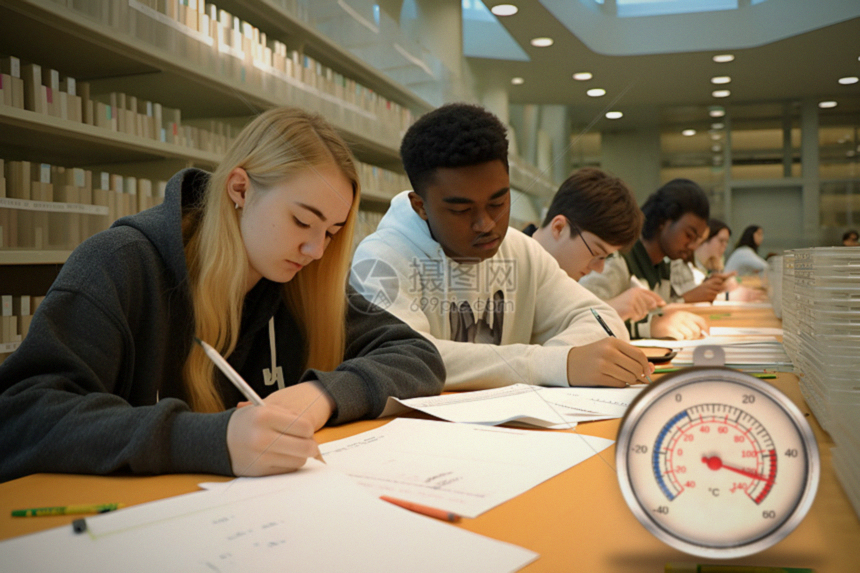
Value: 50,°C
